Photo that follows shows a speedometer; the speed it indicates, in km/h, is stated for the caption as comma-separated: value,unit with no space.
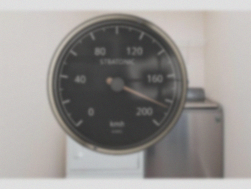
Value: 185,km/h
